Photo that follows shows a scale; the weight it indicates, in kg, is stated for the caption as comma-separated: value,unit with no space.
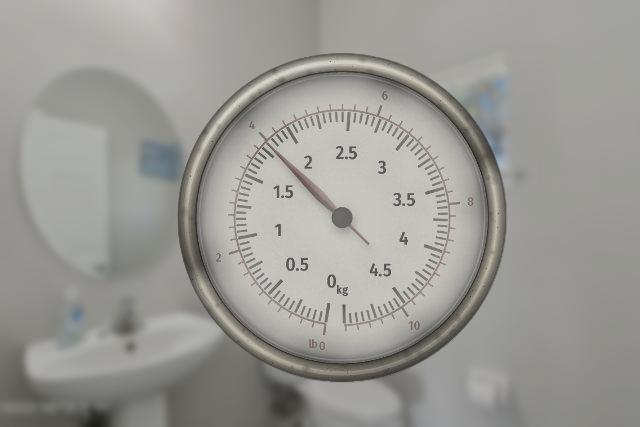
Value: 1.8,kg
